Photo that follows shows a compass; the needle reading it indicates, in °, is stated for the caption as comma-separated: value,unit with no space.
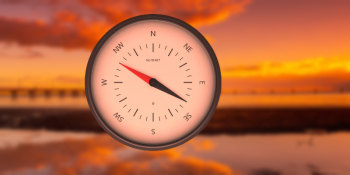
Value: 300,°
